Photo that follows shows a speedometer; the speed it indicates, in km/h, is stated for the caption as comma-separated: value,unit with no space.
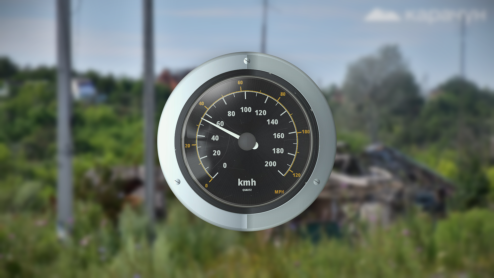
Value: 55,km/h
